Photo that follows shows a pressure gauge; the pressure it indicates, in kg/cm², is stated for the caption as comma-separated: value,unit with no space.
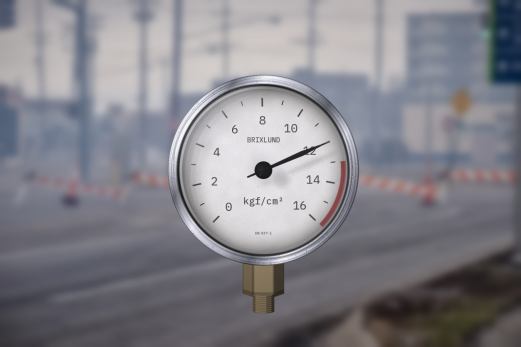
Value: 12,kg/cm²
